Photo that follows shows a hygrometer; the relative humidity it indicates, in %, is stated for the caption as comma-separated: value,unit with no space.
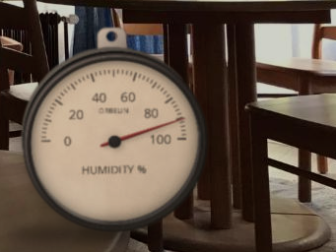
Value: 90,%
